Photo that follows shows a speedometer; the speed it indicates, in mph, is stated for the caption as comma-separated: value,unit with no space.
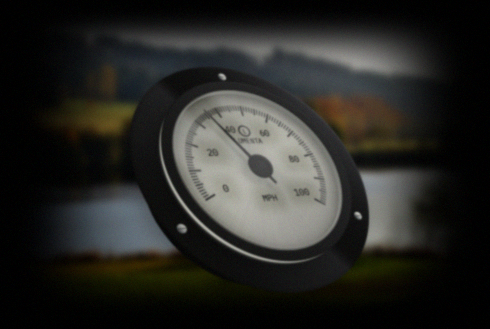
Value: 35,mph
